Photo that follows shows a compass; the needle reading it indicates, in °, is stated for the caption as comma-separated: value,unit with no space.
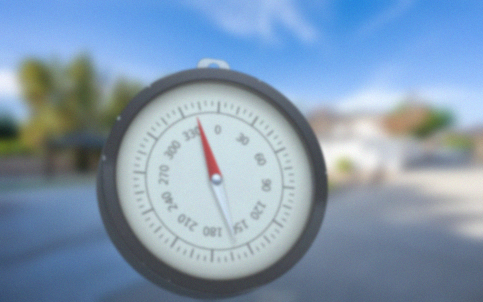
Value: 340,°
